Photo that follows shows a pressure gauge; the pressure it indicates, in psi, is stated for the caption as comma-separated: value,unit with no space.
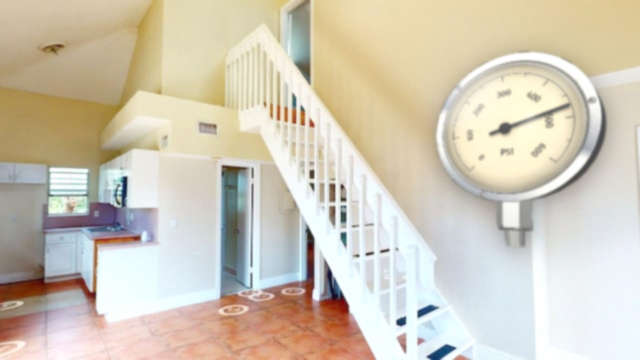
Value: 475,psi
